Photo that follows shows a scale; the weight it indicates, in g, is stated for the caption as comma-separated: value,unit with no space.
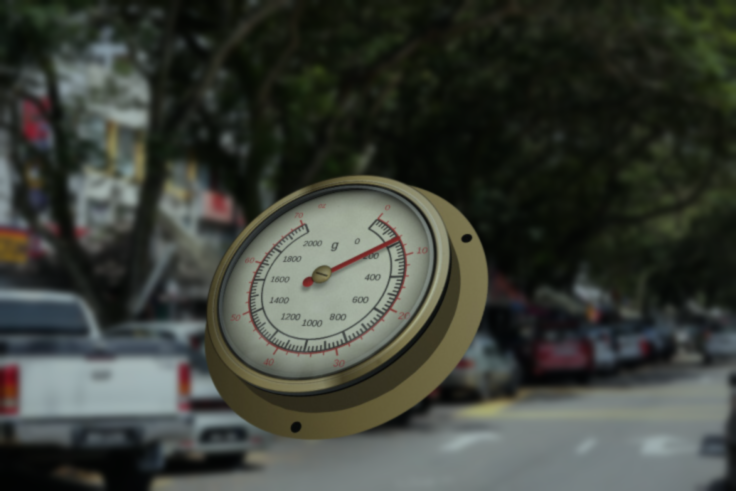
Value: 200,g
